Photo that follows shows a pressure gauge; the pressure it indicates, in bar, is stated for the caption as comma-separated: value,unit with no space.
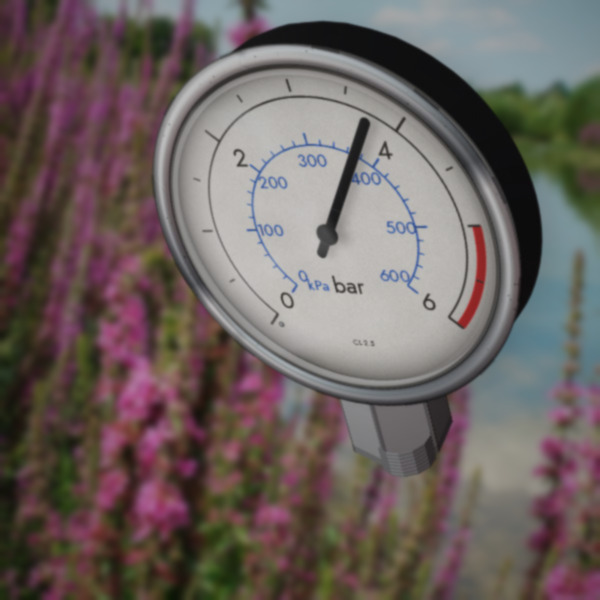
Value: 3.75,bar
